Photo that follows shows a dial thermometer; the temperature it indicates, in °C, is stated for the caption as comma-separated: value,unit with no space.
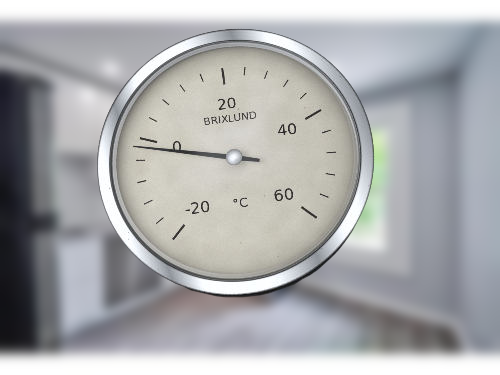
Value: -2,°C
